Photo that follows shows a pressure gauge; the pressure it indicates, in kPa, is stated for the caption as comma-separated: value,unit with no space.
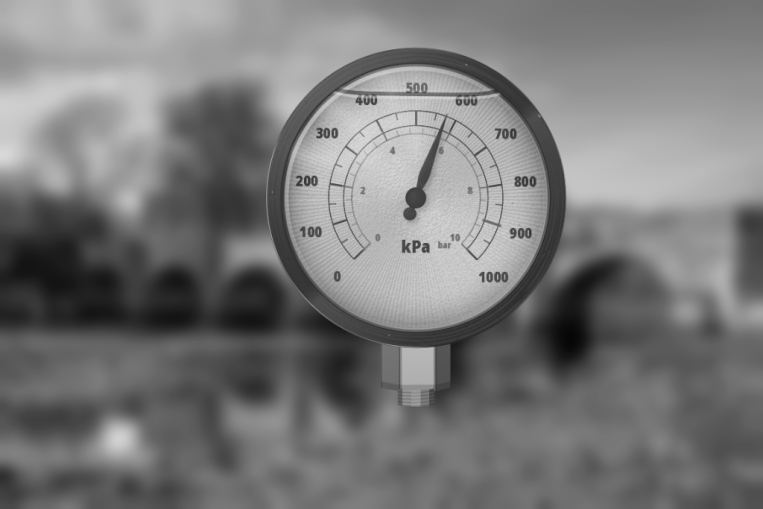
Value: 575,kPa
